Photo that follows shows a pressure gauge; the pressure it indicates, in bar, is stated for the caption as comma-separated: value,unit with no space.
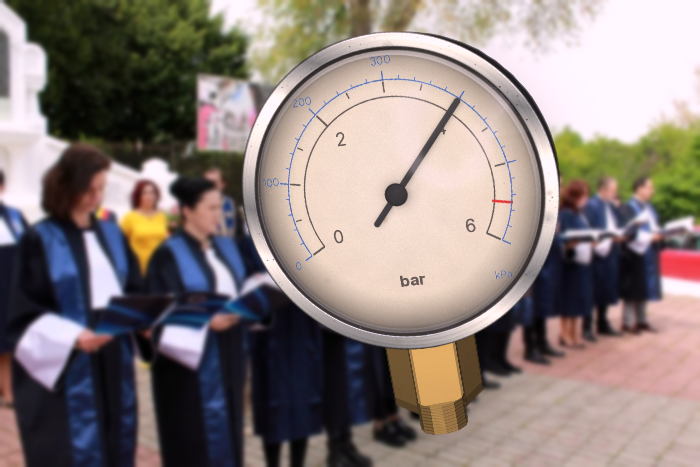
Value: 4,bar
